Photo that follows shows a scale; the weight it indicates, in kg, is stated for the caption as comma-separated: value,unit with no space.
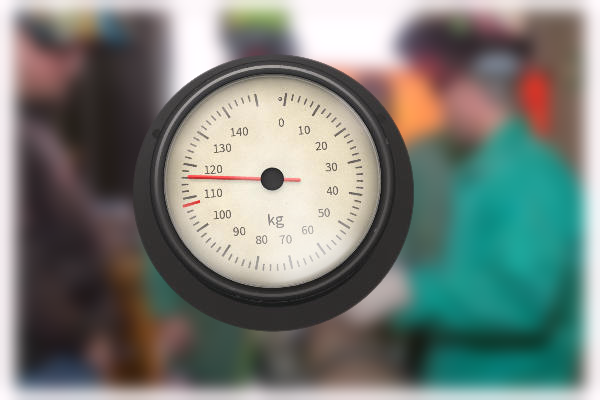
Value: 116,kg
